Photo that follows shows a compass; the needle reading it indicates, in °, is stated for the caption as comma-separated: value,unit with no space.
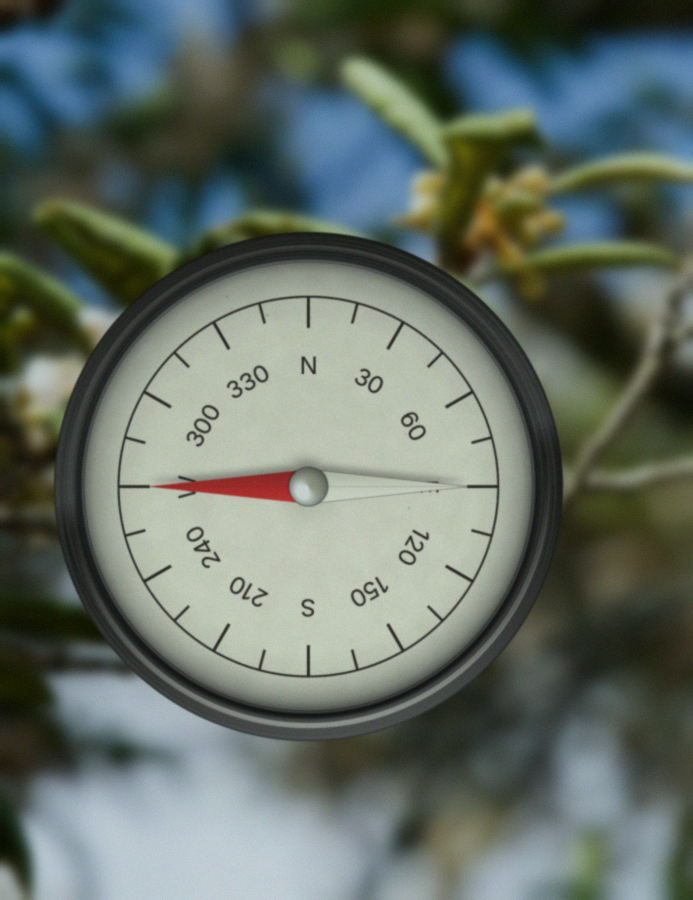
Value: 270,°
